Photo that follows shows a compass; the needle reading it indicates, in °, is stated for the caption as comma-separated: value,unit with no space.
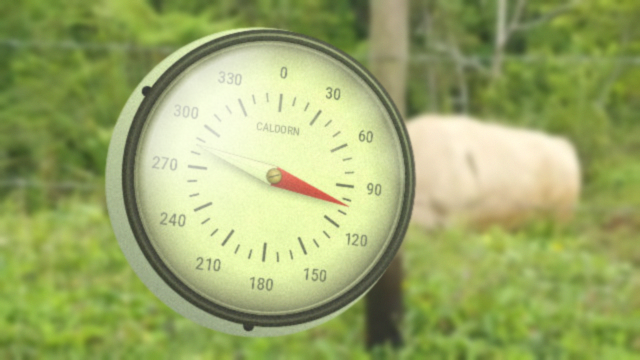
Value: 105,°
